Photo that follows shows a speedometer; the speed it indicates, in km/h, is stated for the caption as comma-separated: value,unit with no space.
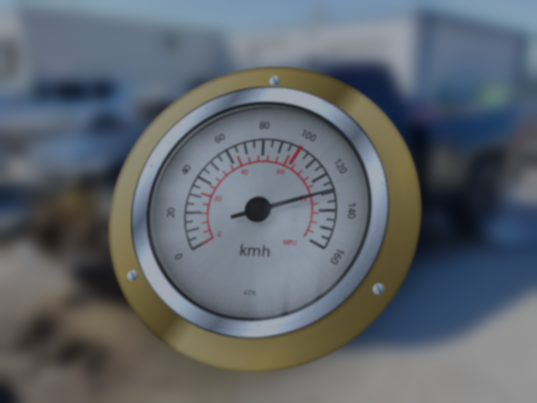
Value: 130,km/h
